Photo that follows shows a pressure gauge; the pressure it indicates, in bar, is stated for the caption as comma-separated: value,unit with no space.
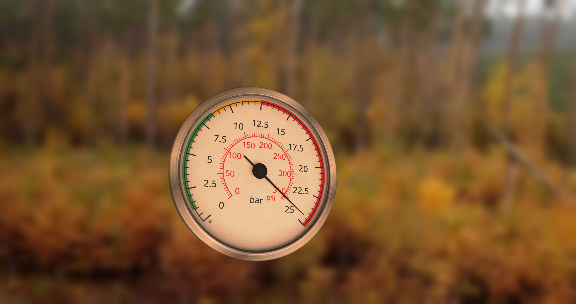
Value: 24.5,bar
